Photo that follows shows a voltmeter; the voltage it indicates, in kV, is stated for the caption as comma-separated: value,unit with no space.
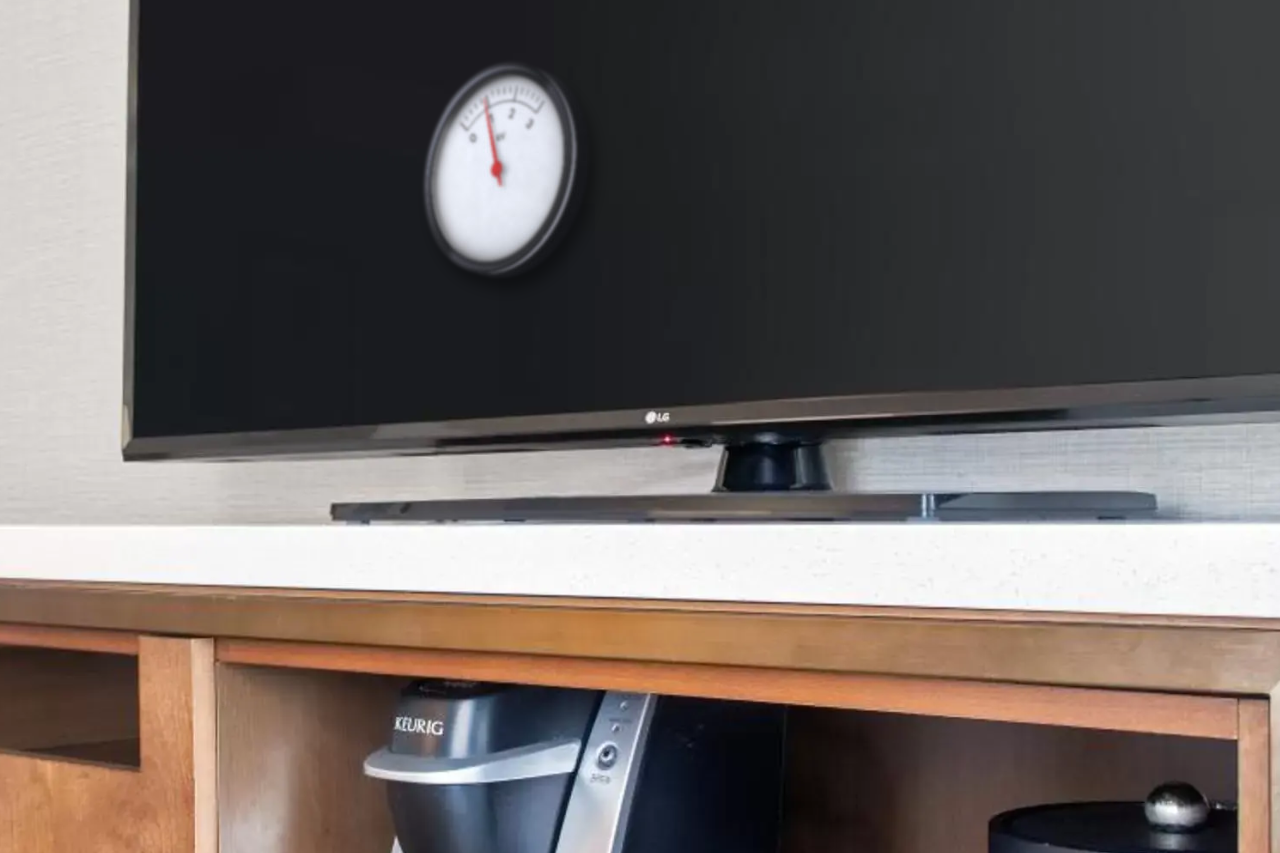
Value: 1,kV
